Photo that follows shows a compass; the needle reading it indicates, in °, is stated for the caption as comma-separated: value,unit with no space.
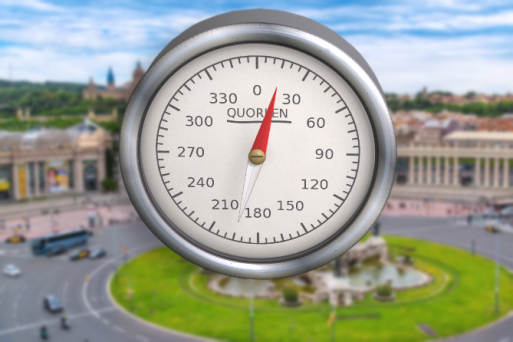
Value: 15,°
